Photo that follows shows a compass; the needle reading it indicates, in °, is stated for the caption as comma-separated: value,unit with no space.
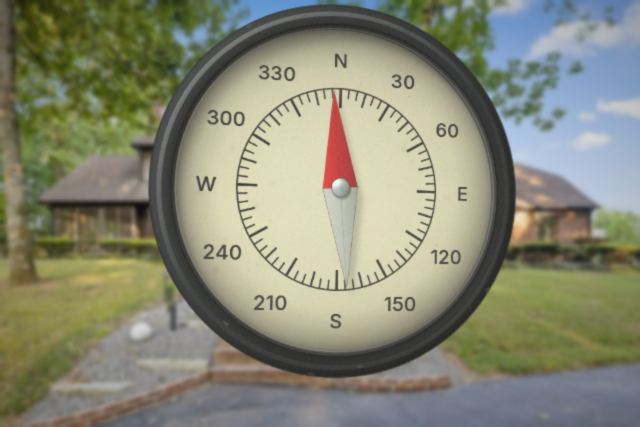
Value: 355,°
